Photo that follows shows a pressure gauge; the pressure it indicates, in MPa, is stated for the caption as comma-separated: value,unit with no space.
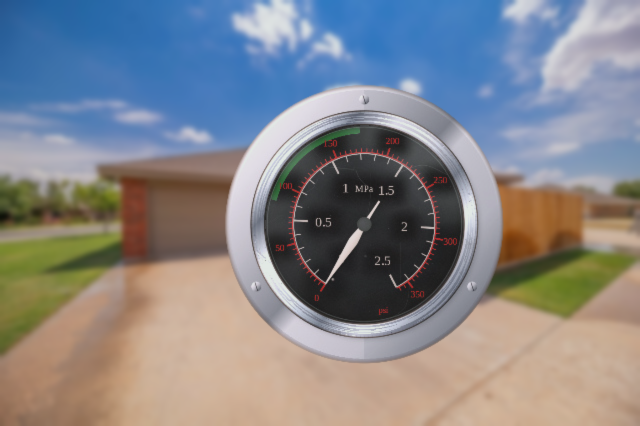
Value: 0,MPa
